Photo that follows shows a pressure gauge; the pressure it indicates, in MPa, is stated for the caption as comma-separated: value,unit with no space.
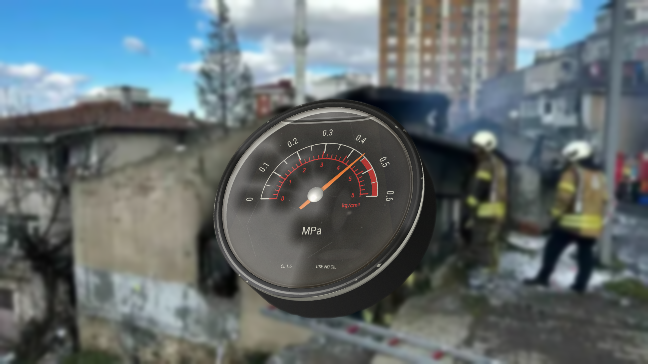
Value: 0.45,MPa
